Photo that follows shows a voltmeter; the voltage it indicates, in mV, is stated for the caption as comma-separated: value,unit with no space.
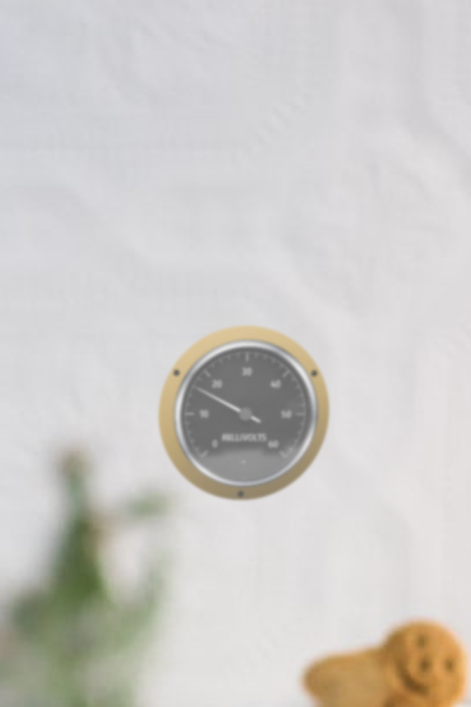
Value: 16,mV
